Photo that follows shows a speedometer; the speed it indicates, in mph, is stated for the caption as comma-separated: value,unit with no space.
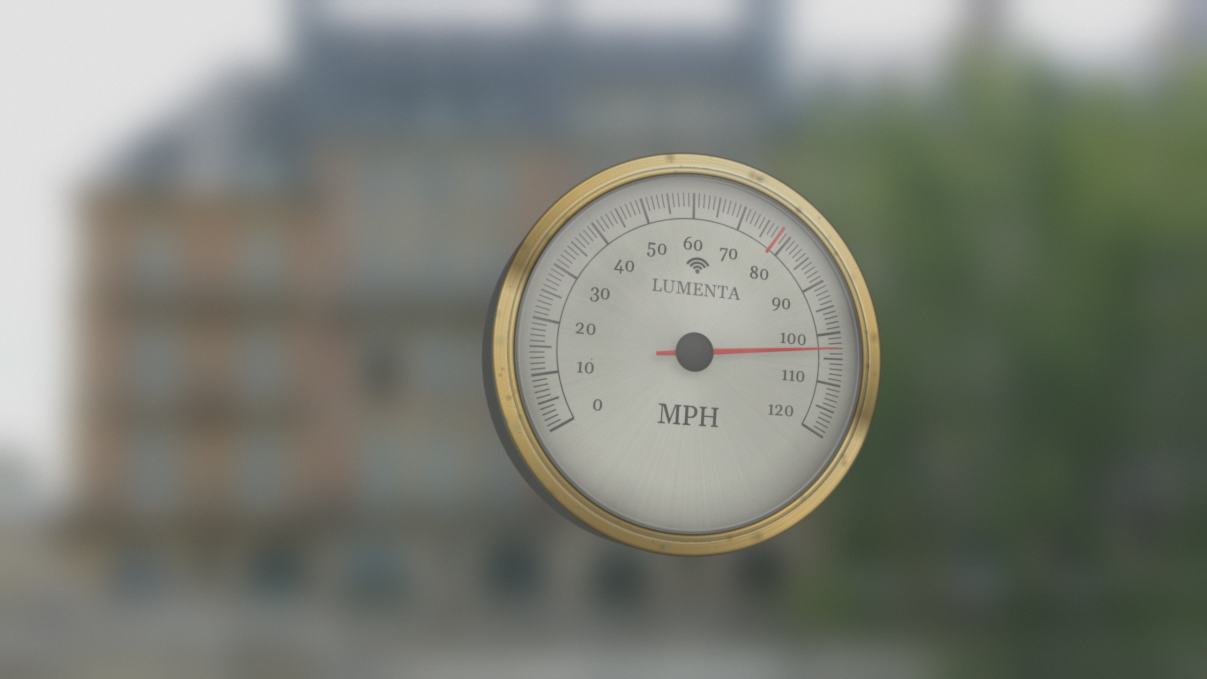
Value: 103,mph
